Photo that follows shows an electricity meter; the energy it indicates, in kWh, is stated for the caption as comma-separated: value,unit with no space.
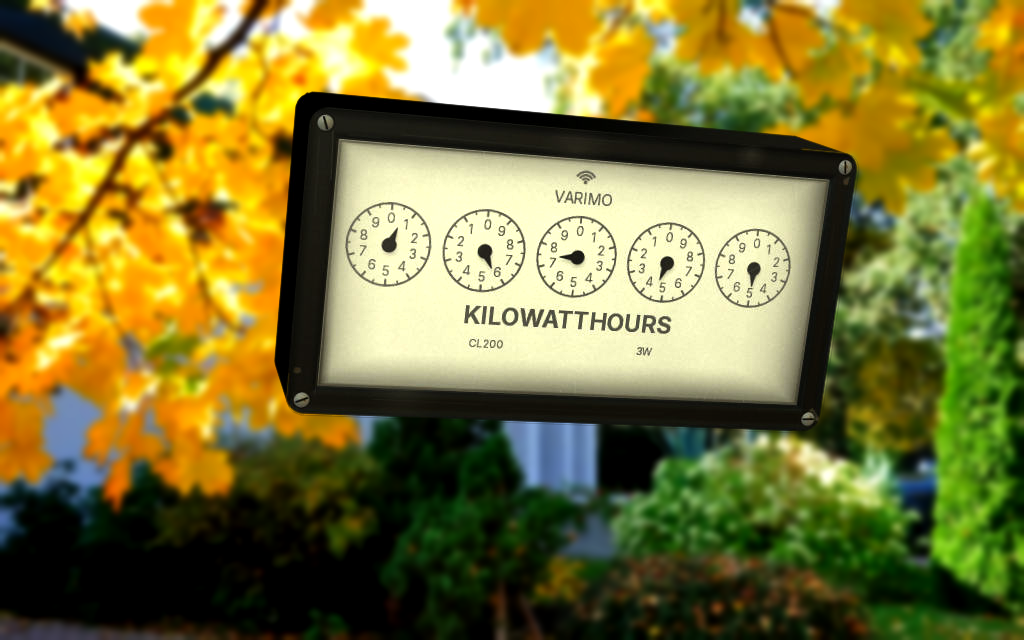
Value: 5745,kWh
